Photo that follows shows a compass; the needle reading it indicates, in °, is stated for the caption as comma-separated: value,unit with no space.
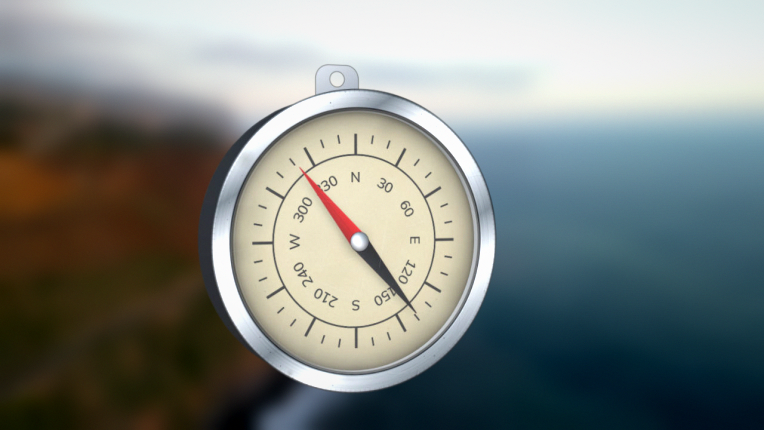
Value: 320,°
